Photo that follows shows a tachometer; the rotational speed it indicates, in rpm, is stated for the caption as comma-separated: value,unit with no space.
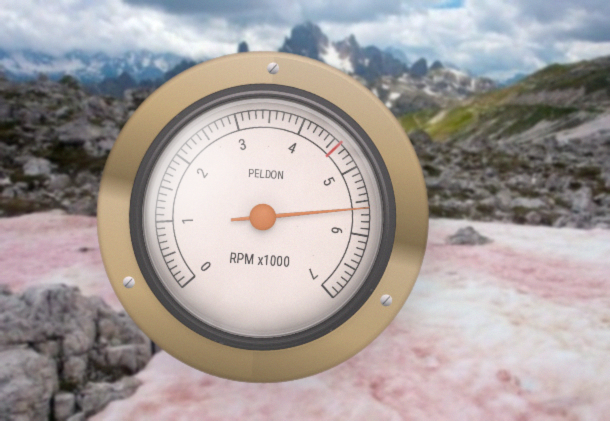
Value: 5600,rpm
